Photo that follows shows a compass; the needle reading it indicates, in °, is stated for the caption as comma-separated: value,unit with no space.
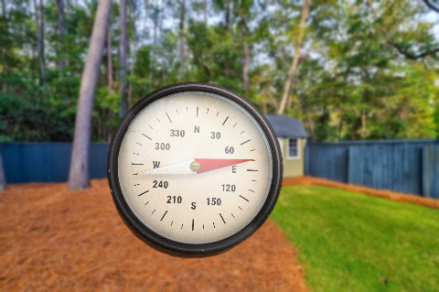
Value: 80,°
